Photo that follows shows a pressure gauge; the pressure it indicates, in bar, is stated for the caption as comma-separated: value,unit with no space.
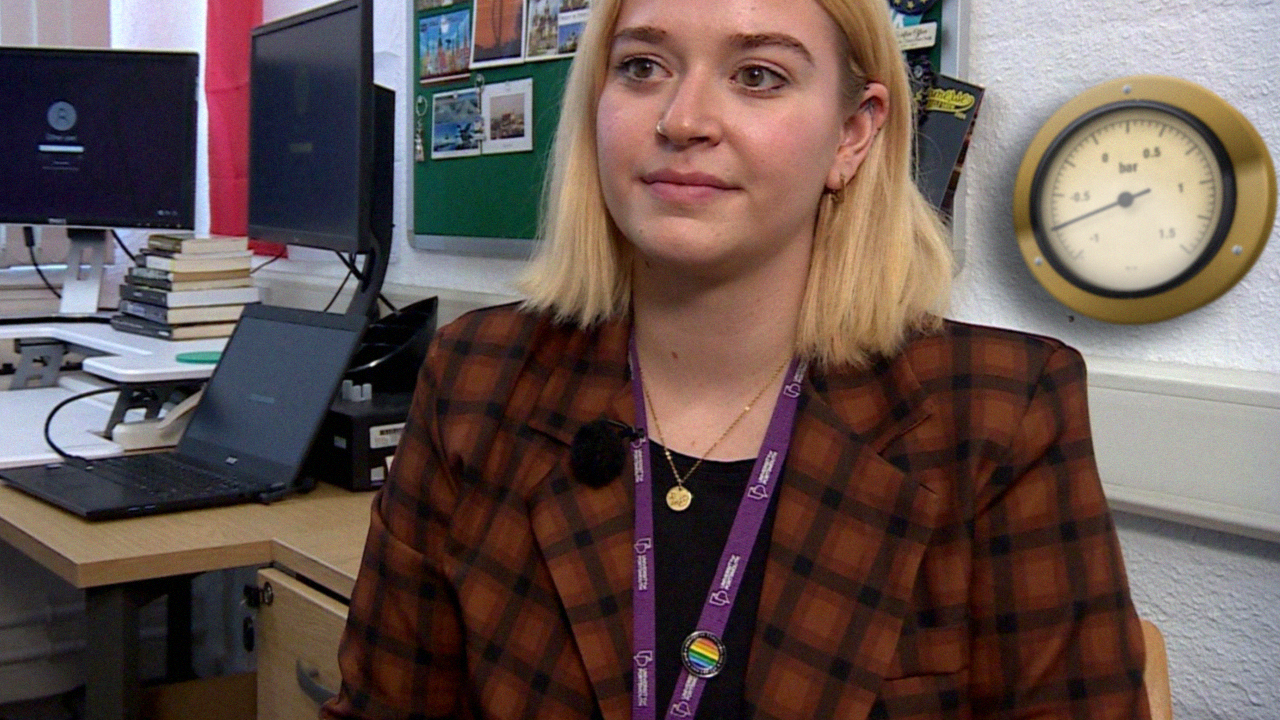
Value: -0.75,bar
